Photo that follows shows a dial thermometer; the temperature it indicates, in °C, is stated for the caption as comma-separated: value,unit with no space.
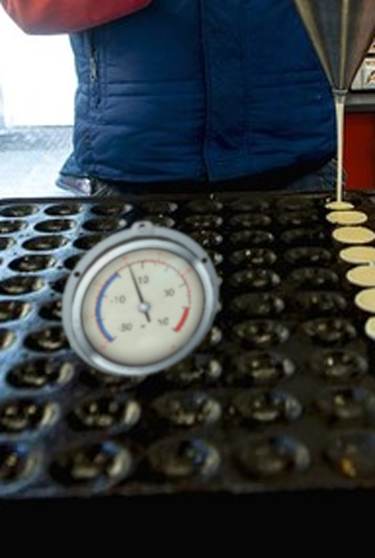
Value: 5,°C
